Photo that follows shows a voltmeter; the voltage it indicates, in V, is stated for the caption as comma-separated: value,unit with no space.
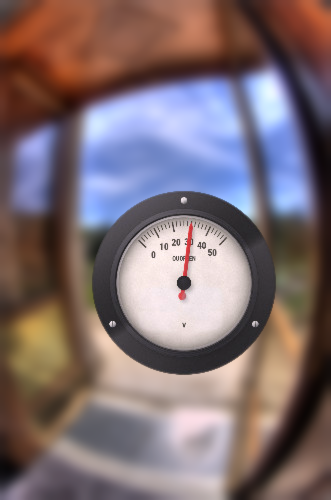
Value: 30,V
